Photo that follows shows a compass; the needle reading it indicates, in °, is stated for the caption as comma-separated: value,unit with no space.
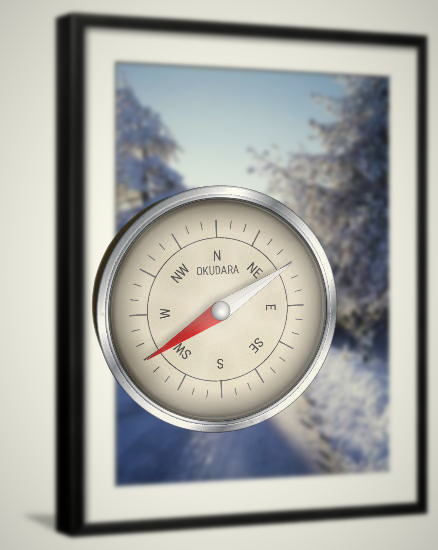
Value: 240,°
